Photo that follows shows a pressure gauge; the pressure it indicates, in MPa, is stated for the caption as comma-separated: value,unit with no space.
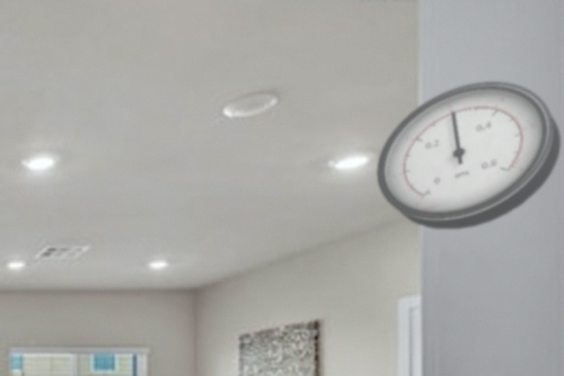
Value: 0.3,MPa
